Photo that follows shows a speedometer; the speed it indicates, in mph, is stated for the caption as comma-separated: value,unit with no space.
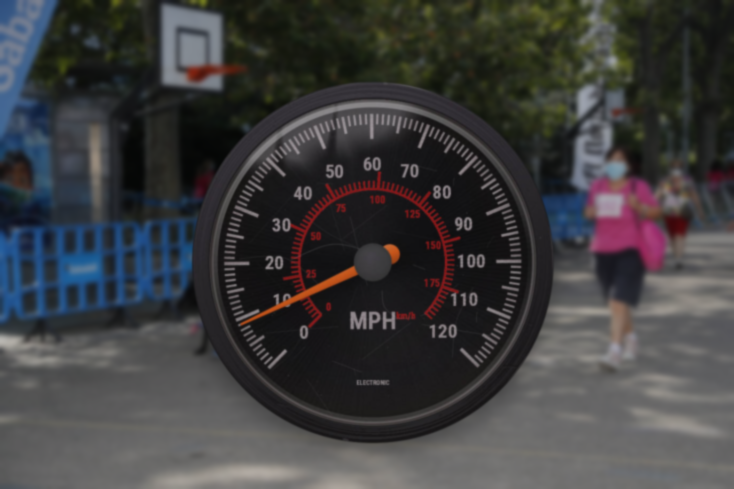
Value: 9,mph
